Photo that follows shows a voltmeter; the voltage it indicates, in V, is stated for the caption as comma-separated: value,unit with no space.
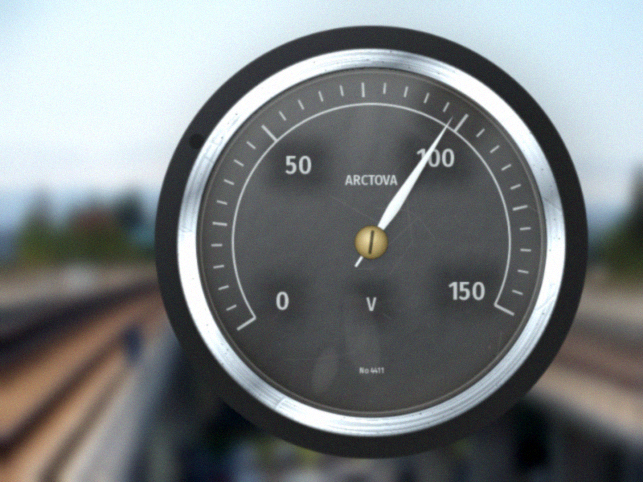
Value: 97.5,V
